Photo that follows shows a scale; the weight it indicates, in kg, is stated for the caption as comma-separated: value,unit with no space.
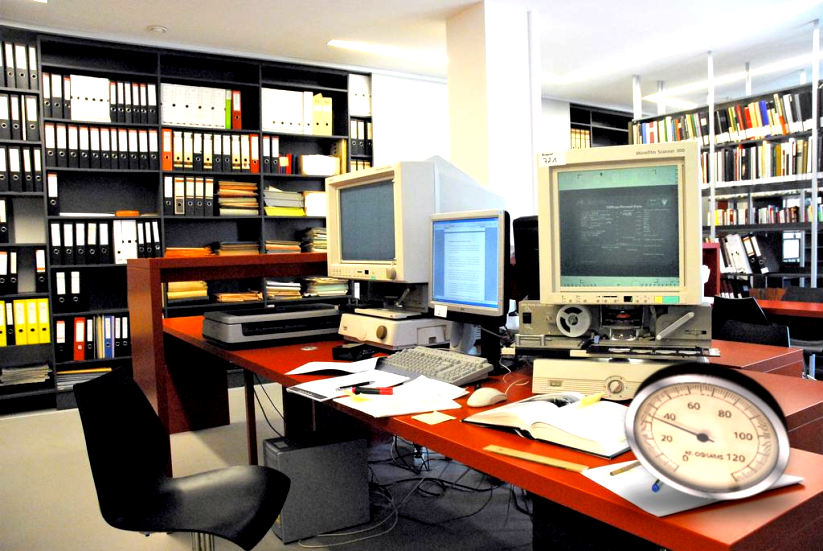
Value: 35,kg
